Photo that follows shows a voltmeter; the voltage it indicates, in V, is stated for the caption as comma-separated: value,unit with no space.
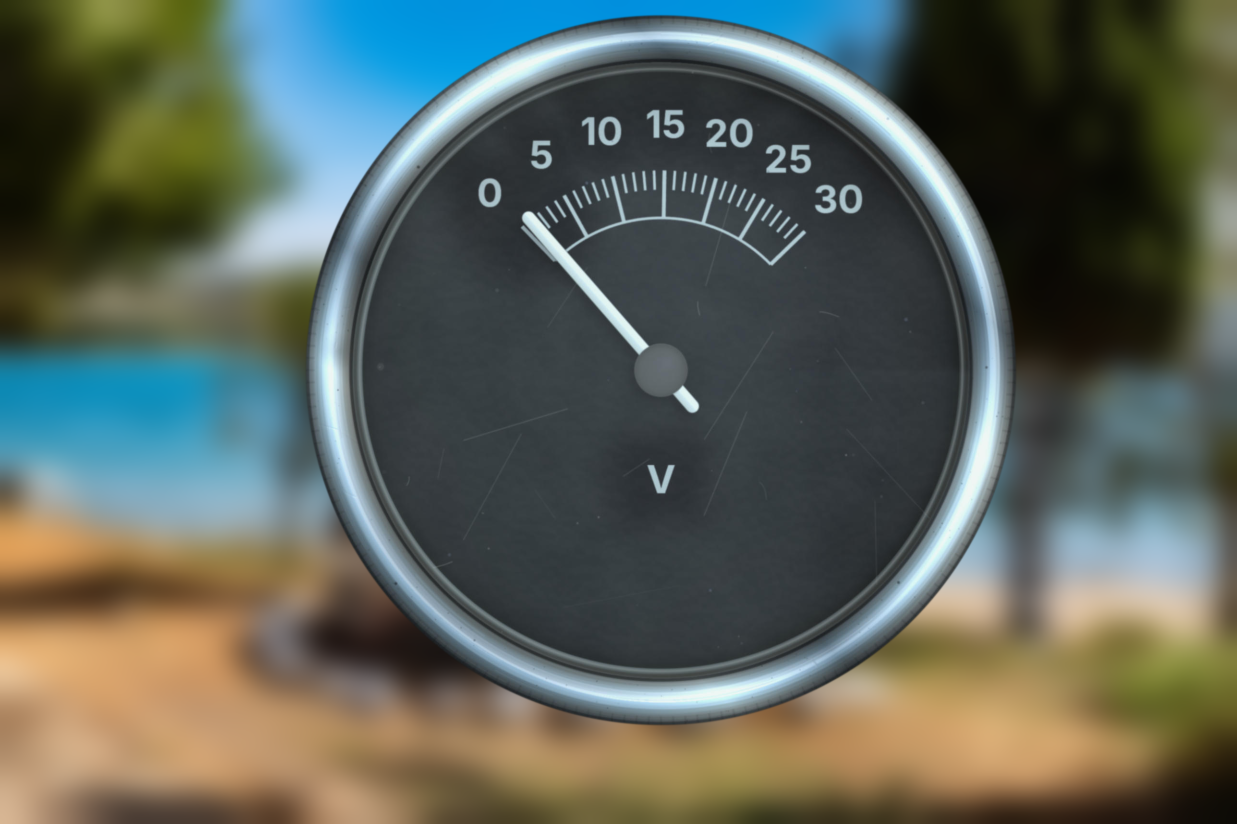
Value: 1,V
